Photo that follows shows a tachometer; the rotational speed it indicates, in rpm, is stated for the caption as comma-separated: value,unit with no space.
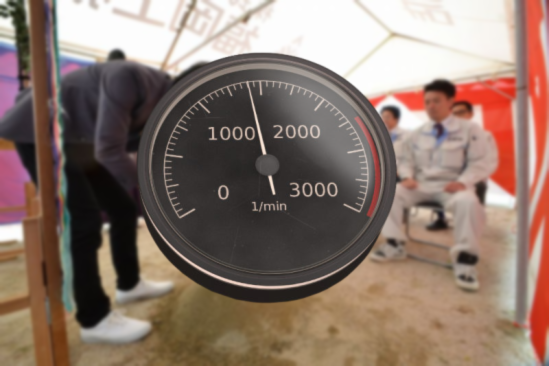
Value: 1400,rpm
